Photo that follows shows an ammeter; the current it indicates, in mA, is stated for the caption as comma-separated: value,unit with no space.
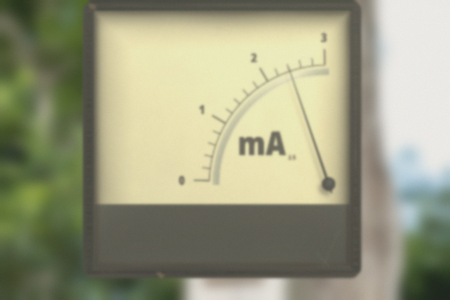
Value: 2.4,mA
